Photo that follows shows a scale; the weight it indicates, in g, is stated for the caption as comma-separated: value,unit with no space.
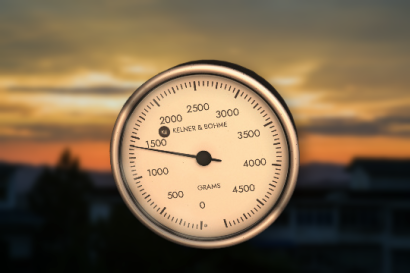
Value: 1400,g
